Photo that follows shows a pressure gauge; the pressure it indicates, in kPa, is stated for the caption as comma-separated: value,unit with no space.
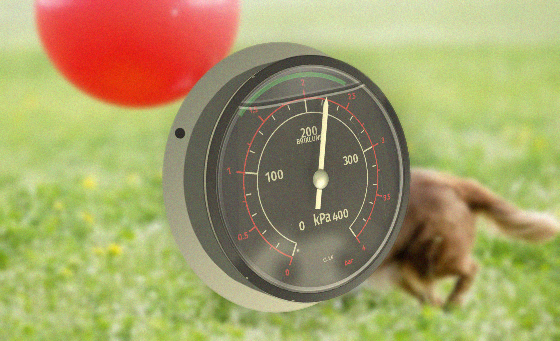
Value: 220,kPa
